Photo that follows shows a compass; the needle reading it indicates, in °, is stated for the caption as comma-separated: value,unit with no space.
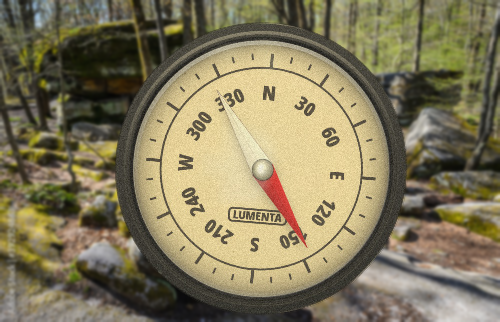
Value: 145,°
